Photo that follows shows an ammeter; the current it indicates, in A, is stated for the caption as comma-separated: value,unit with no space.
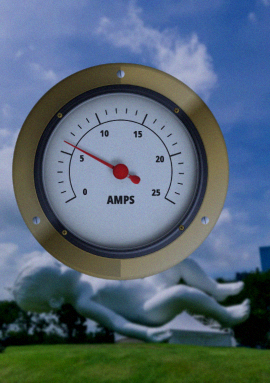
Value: 6,A
